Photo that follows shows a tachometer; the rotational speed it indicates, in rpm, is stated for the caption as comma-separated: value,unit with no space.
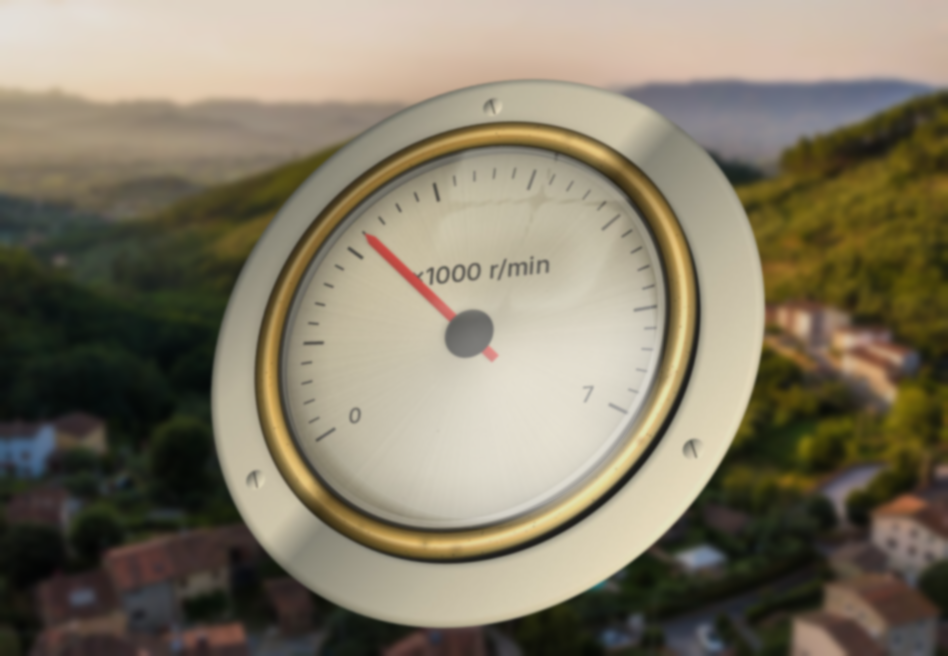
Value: 2200,rpm
